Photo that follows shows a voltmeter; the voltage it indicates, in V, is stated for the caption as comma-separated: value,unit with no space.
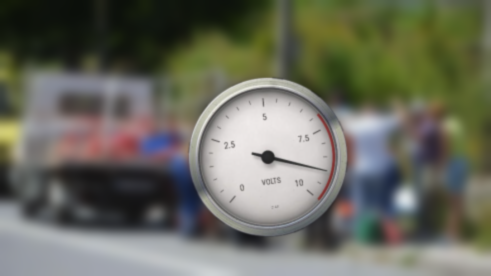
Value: 9,V
